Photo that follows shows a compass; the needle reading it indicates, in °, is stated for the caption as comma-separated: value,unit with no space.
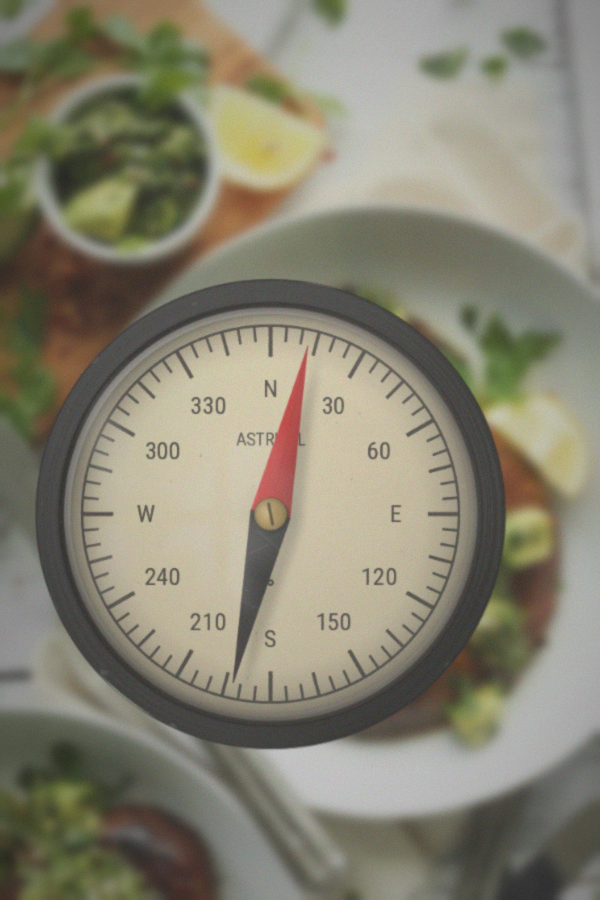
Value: 12.5,°
